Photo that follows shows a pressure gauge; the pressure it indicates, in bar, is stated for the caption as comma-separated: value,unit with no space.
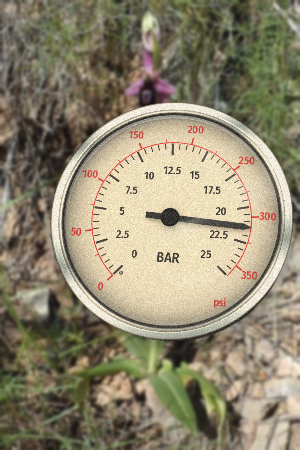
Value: 21.5,bar
